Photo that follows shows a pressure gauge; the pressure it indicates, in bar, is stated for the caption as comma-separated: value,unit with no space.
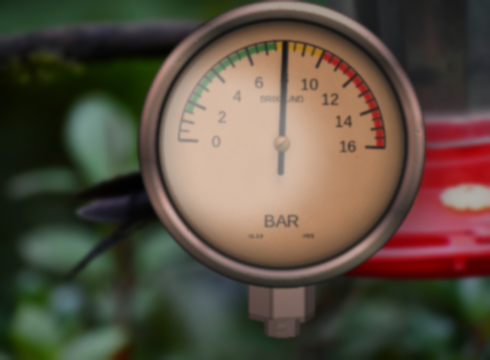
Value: 8,bar
